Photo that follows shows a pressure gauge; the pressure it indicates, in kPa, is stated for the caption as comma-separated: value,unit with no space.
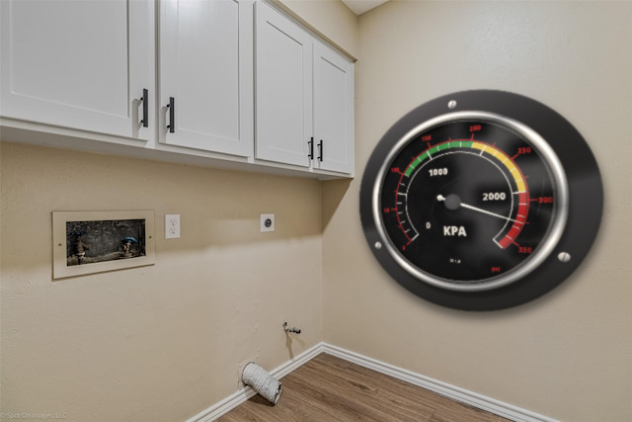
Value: 2250,kPa
